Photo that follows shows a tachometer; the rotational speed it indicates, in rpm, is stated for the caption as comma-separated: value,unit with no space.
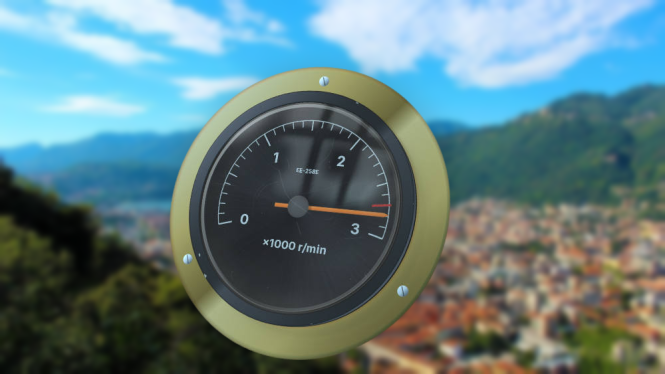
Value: 2800,rpm
